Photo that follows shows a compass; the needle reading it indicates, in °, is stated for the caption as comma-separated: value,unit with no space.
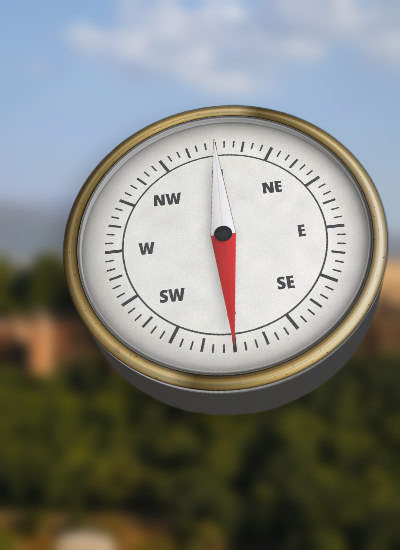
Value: 180,°
